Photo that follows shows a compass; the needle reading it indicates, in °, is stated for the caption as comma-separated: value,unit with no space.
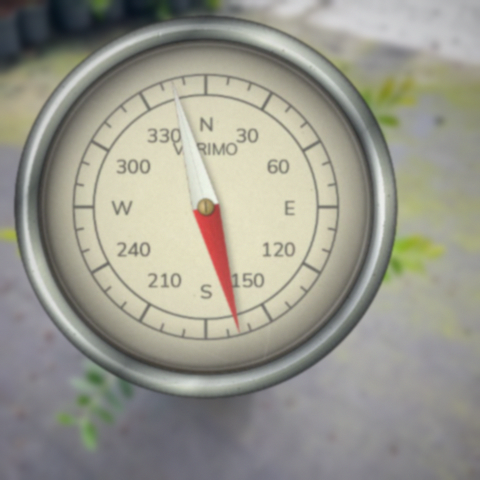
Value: 165,°
